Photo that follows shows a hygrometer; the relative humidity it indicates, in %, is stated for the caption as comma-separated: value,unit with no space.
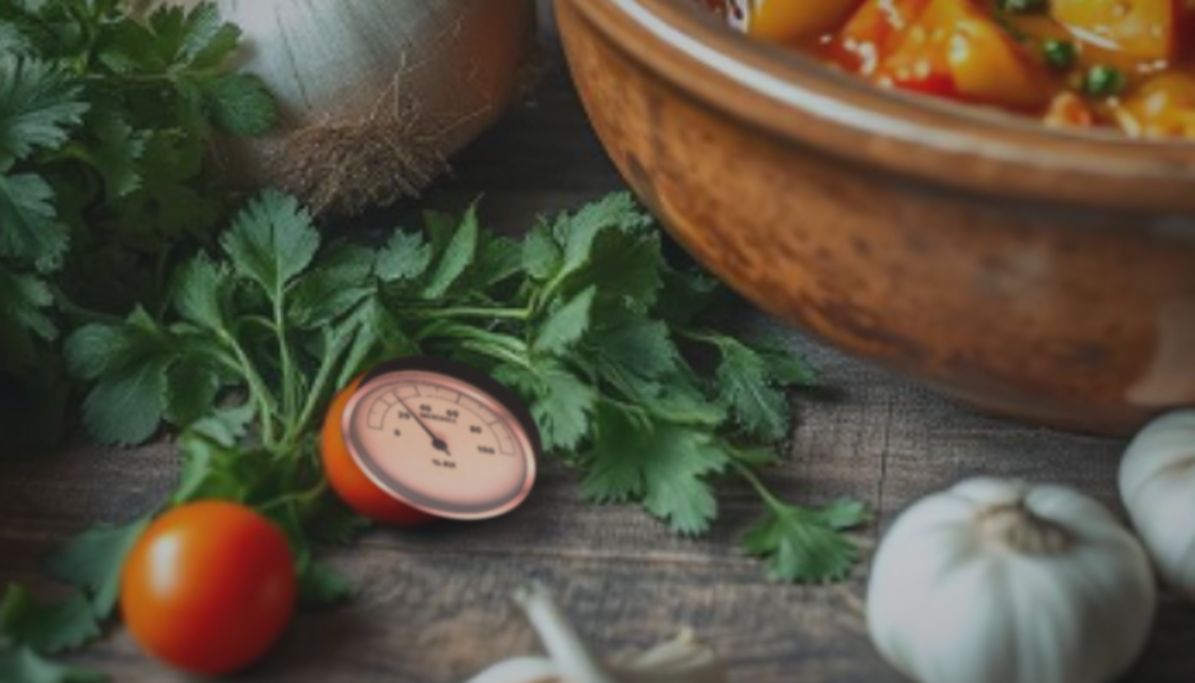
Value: 30,%
